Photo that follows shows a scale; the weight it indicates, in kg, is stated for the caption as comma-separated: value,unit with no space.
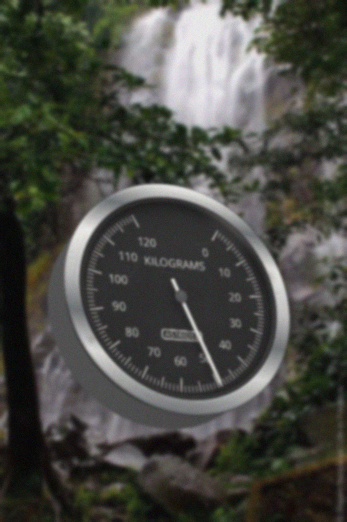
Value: 50,kg
